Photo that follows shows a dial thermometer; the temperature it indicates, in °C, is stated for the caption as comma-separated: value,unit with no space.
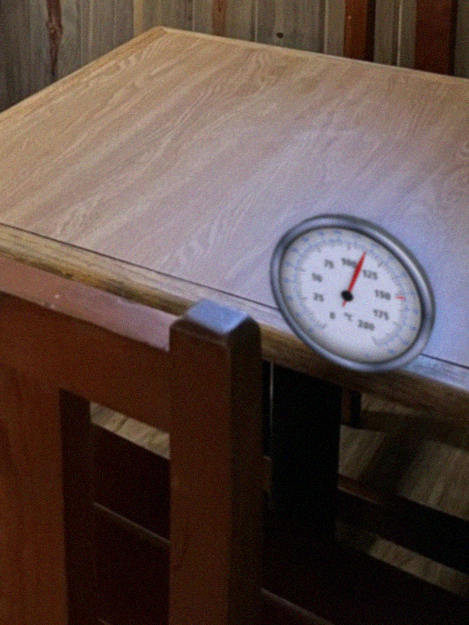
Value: 112.5,°C
